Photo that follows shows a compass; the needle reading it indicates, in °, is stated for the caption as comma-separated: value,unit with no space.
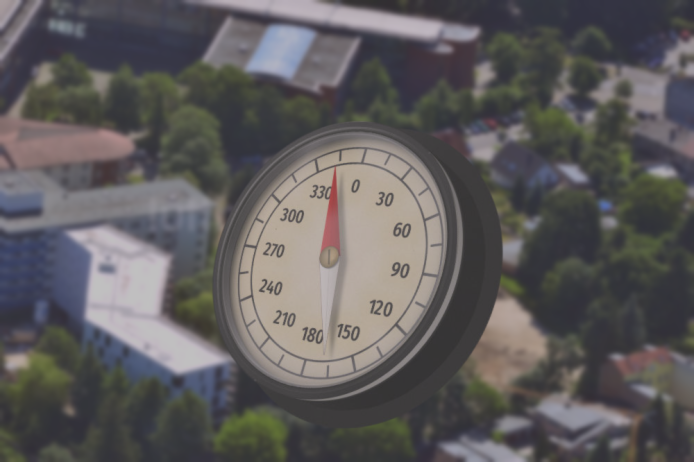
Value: 345,°
